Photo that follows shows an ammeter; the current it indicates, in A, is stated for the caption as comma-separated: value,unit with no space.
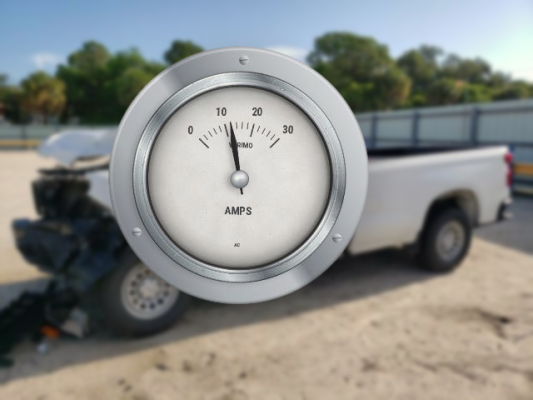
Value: 12,A
